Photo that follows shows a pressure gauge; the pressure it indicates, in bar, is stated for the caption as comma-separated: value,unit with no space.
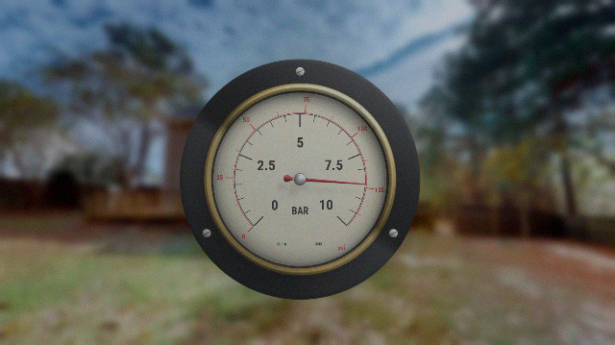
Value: 8.5,bar
